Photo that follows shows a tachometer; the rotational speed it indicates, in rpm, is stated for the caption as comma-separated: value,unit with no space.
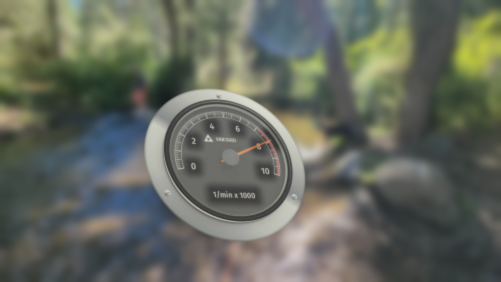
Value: 8000,rpm
